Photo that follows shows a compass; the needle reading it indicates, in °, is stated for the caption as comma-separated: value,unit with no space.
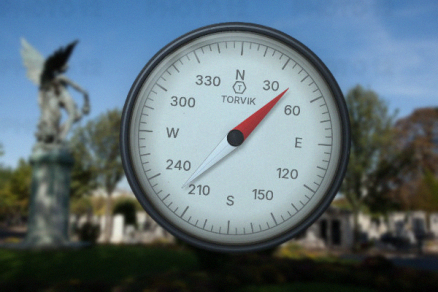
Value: 42.5,°
